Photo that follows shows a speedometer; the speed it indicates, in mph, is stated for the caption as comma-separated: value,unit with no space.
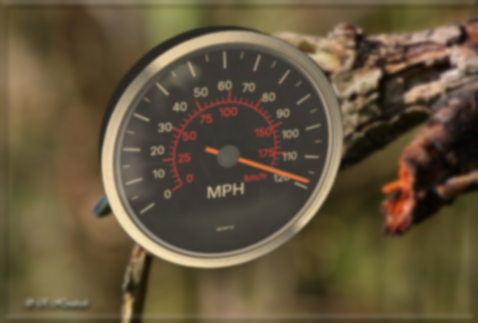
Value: 117.5,mph
